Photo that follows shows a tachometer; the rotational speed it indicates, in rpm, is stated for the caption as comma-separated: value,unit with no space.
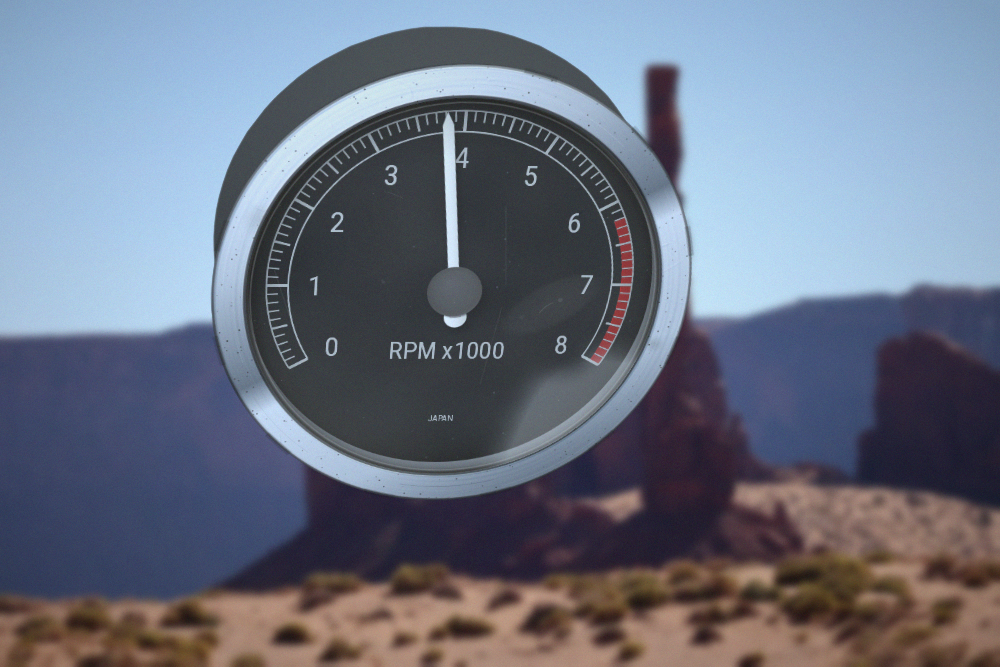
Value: 3800,rpm
